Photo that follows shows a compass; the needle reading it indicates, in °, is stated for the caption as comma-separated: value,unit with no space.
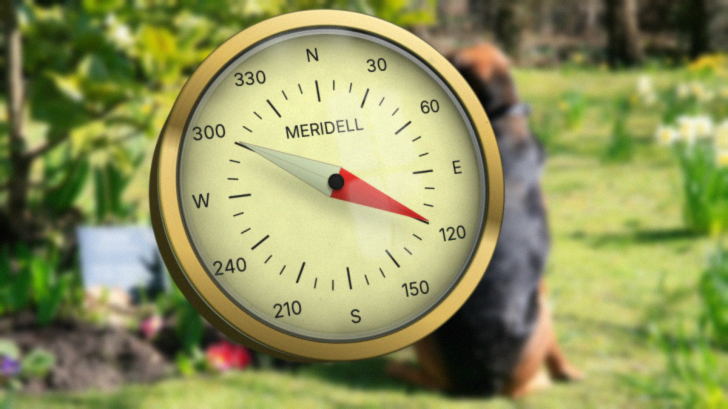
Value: 120,°
